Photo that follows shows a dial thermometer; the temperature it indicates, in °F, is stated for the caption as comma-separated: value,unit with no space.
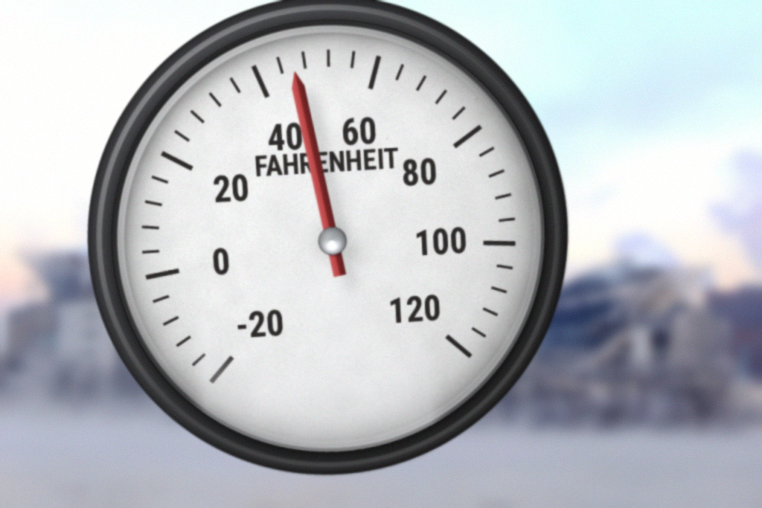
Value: 46,°F
